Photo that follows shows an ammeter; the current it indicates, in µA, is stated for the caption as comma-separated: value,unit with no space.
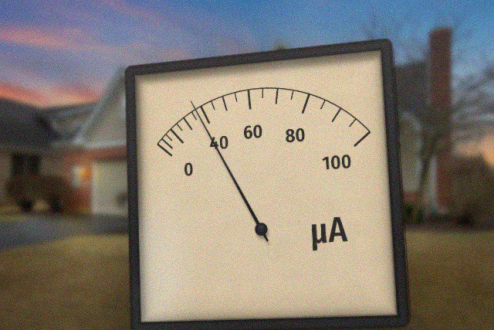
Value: 37.5,µA
